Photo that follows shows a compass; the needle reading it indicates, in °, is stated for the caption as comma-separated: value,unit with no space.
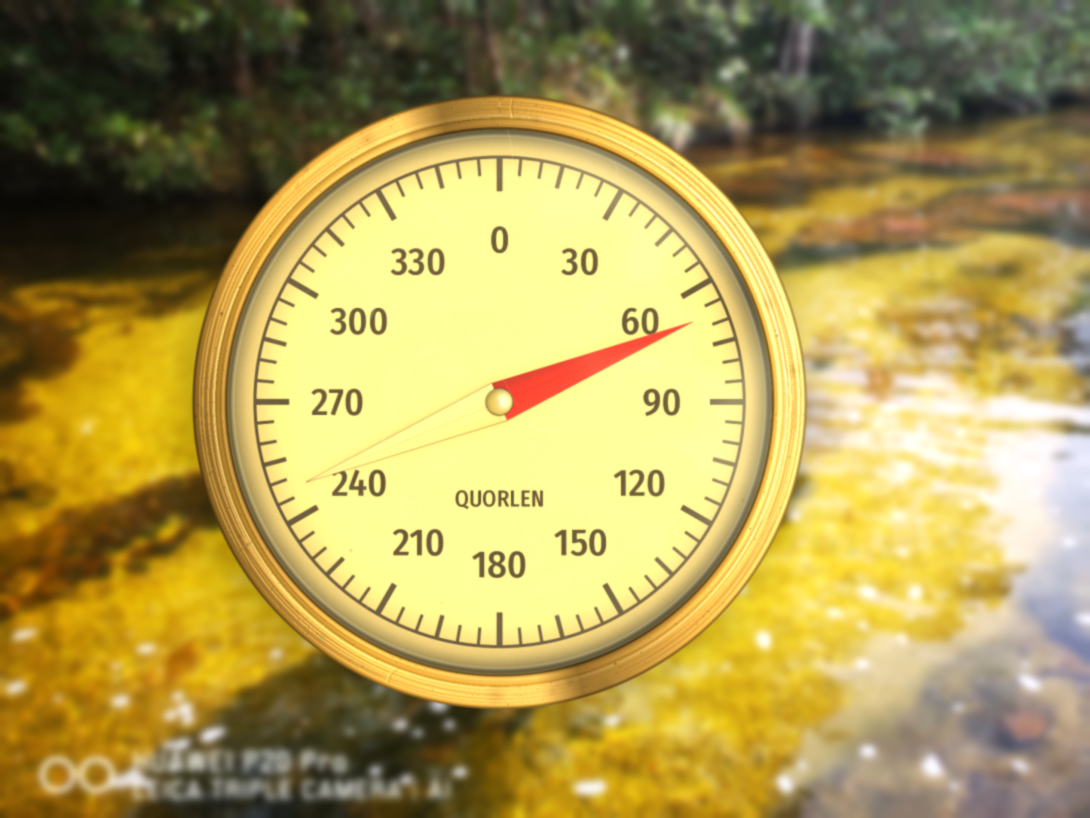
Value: 67.5,°
